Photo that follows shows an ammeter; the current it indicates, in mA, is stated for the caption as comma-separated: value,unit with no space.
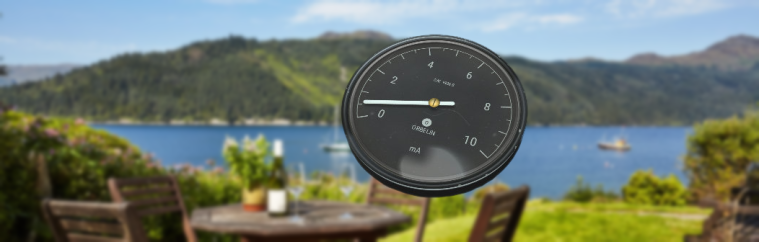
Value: 0.5,mA
